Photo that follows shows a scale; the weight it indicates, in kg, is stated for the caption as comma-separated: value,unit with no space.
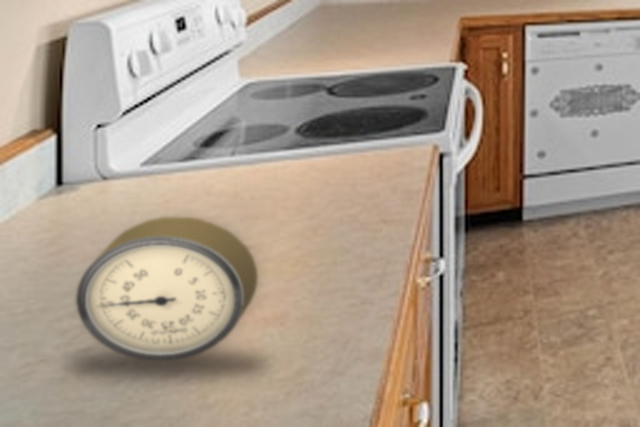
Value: 40,kg
